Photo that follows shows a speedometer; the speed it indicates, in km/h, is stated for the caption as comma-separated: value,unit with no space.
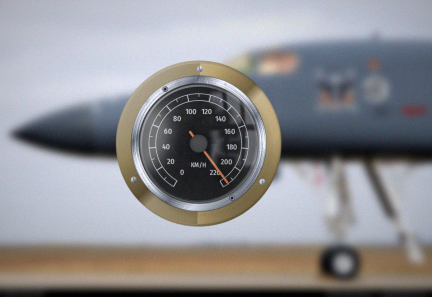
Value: 215,km/h
